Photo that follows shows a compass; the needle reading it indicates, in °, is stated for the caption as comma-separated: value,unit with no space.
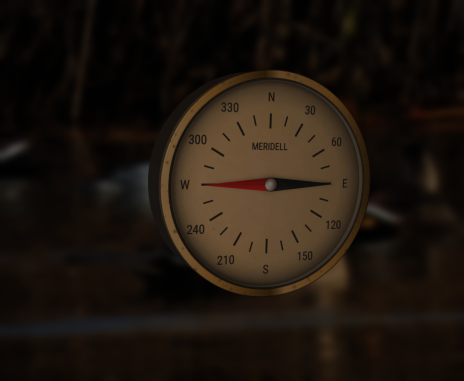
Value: 270,°
